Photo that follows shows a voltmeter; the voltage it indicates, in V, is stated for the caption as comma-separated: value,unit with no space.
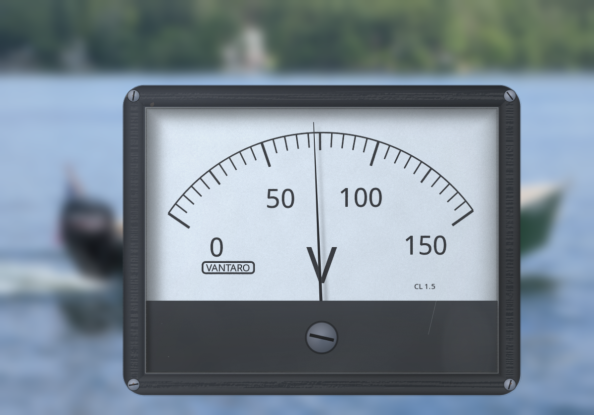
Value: 72.5,V
